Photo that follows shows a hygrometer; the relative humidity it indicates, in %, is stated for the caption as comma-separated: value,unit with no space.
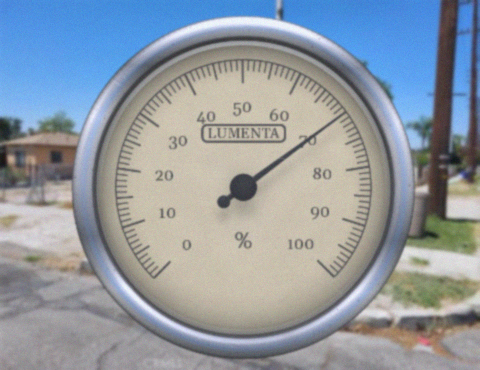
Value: 70,%
